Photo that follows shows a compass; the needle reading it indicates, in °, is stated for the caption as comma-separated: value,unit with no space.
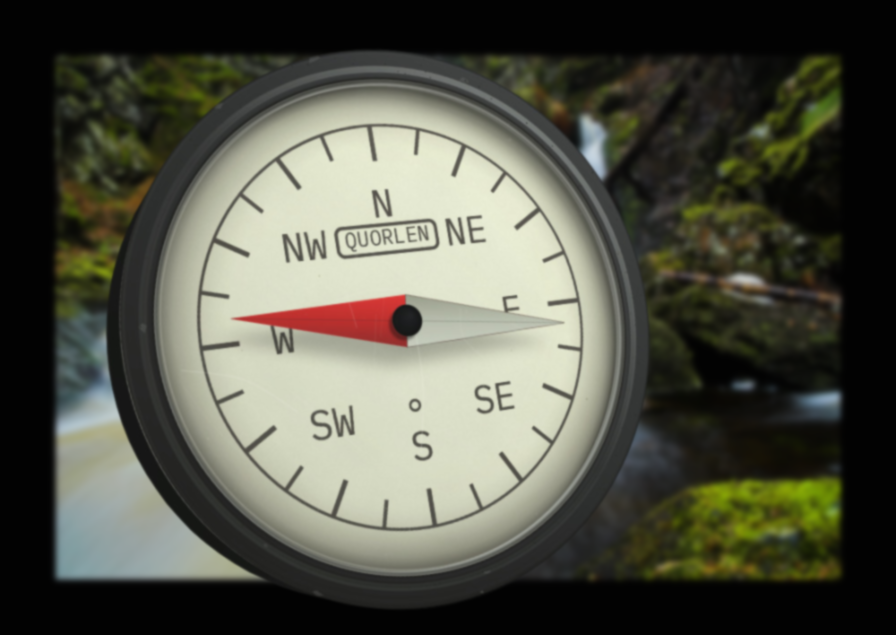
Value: 277.5,°
